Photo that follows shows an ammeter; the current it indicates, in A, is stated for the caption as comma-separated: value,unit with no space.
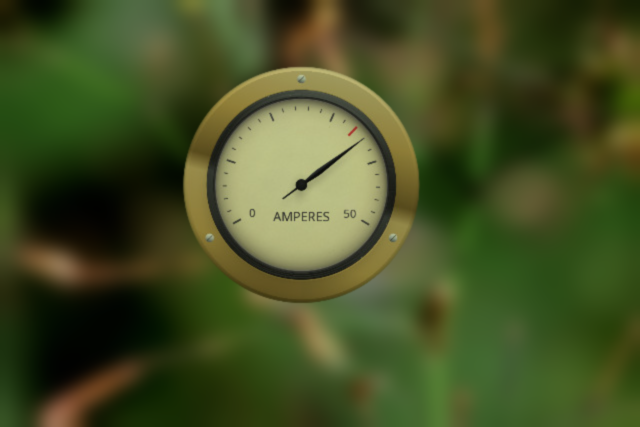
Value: 36,A
